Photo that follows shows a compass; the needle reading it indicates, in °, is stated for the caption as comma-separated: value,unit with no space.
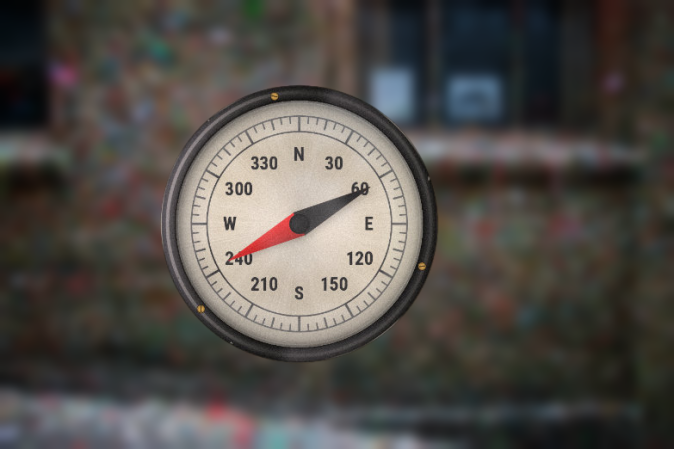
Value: 242.5,°
